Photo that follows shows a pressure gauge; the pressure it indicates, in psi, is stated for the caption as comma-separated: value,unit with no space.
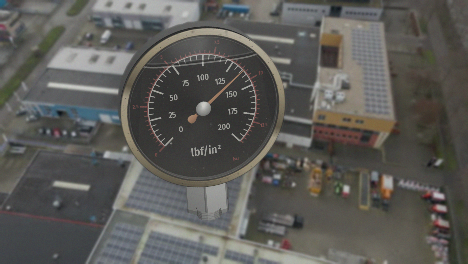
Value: 135,psi
